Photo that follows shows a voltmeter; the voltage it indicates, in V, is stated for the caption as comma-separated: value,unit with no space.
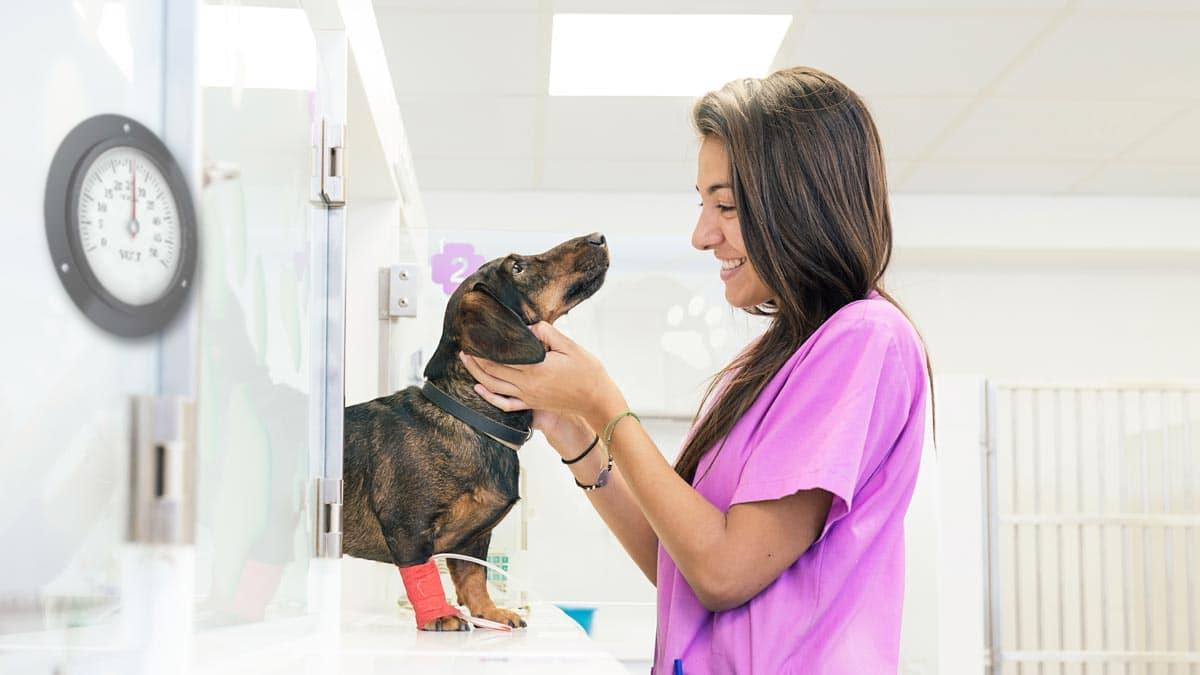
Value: 25,V
